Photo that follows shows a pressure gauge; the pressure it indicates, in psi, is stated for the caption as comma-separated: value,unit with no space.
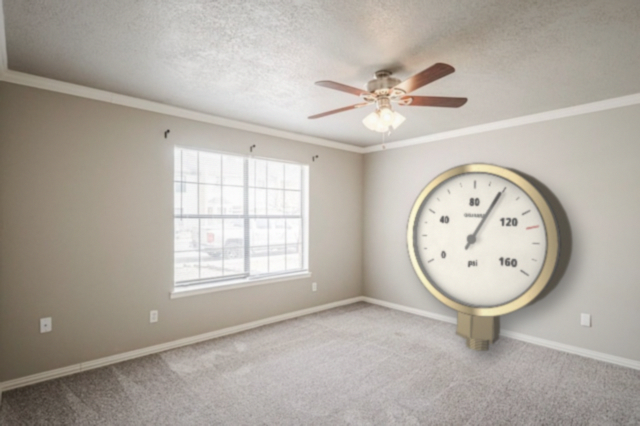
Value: 100,psi
